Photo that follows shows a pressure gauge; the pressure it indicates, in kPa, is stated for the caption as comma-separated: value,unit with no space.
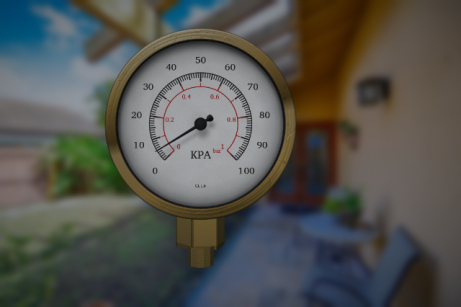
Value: 5,kPa
